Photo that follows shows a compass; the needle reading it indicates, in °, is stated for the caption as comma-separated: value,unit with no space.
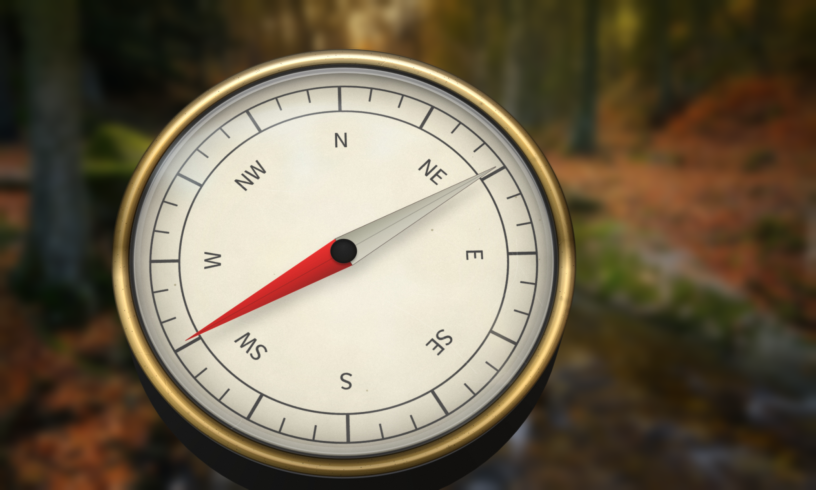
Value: 240,°
